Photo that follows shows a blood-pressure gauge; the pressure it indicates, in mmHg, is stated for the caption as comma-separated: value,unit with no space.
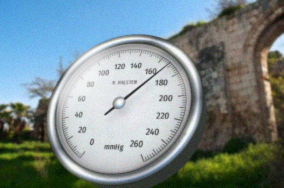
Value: 170,mmHg
